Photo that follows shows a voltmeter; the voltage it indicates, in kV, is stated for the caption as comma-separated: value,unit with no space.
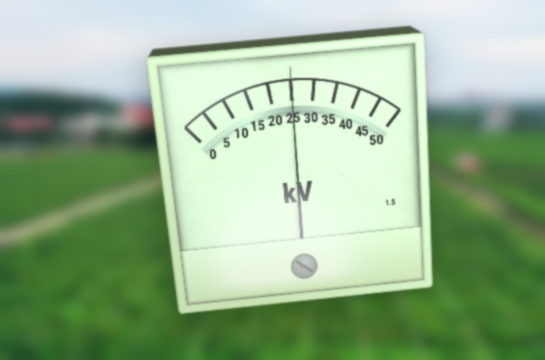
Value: 25,kV
